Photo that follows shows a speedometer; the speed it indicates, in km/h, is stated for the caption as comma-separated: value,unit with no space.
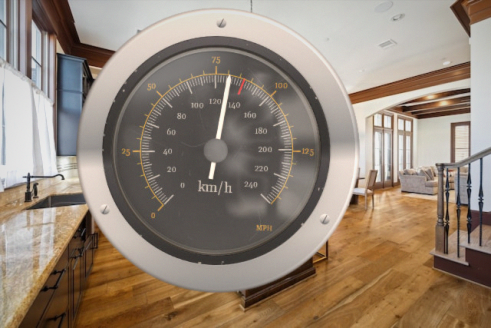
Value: 130,km/h
